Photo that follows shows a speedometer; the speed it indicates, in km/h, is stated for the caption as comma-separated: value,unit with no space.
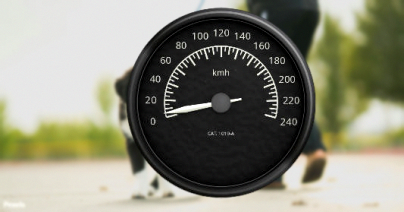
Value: 5,km/h
